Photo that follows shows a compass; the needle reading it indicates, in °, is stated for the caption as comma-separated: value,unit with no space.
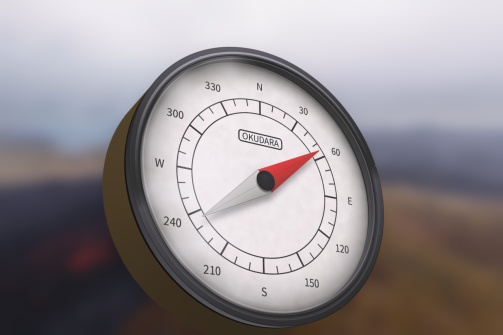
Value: 55,°
